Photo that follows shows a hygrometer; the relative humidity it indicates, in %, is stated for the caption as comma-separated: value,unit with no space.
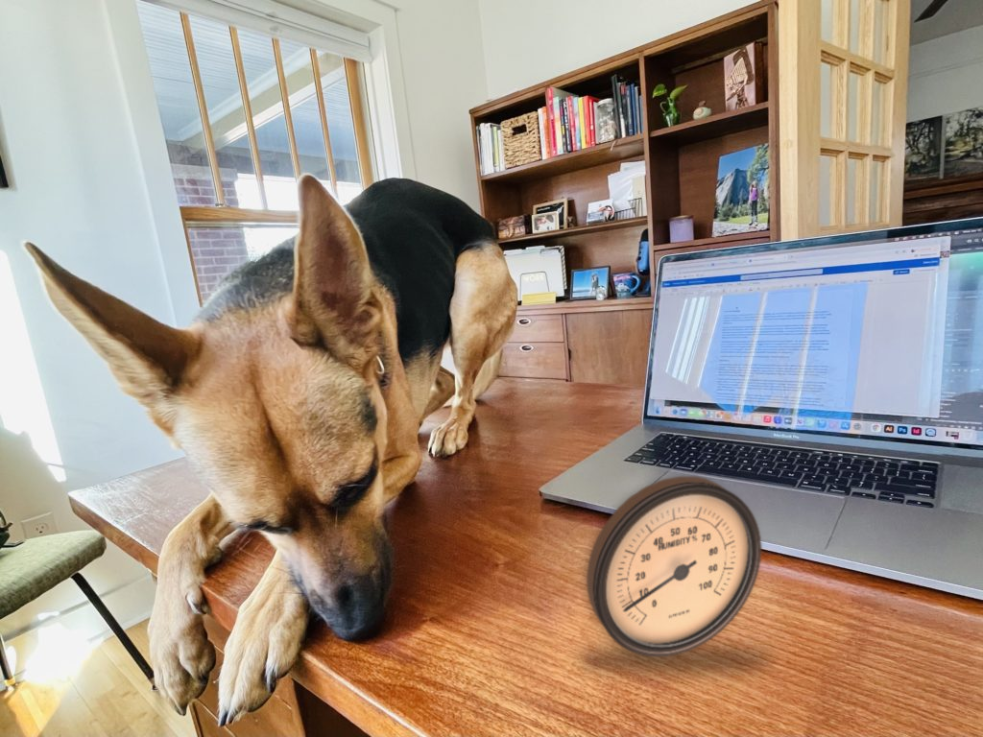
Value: 10,%
